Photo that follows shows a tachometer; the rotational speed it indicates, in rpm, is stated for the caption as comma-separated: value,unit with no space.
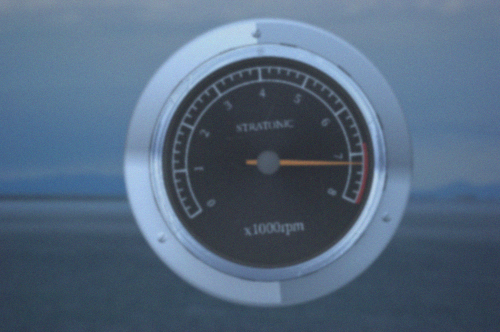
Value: 7200,rpm
